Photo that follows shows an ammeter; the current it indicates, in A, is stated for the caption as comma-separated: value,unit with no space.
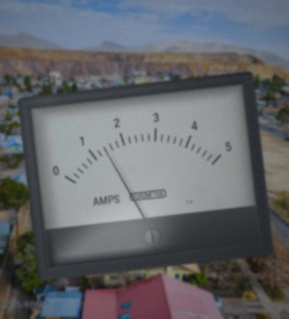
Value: 1.4,A
